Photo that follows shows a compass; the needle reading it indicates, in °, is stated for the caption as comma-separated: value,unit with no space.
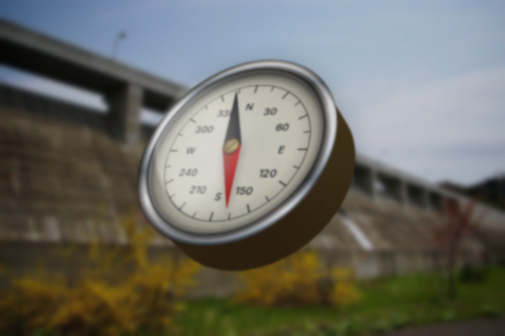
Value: 165,°
